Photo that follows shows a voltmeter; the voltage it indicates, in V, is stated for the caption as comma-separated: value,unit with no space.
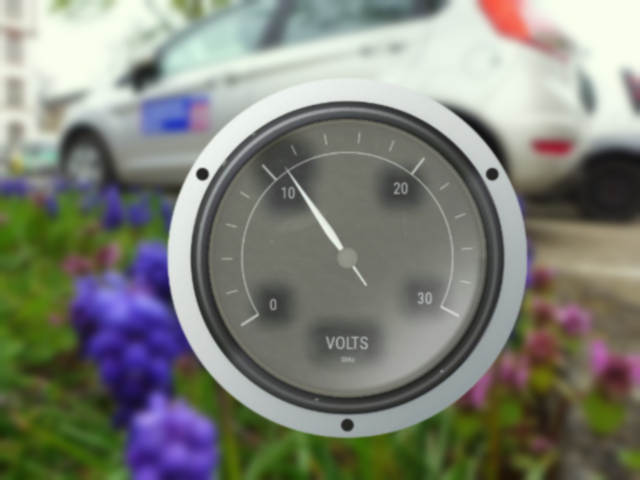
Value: 11,V
